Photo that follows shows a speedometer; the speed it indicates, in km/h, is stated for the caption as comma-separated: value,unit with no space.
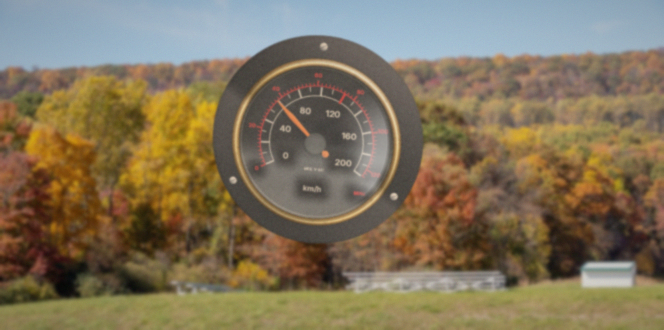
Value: 60,km/h
